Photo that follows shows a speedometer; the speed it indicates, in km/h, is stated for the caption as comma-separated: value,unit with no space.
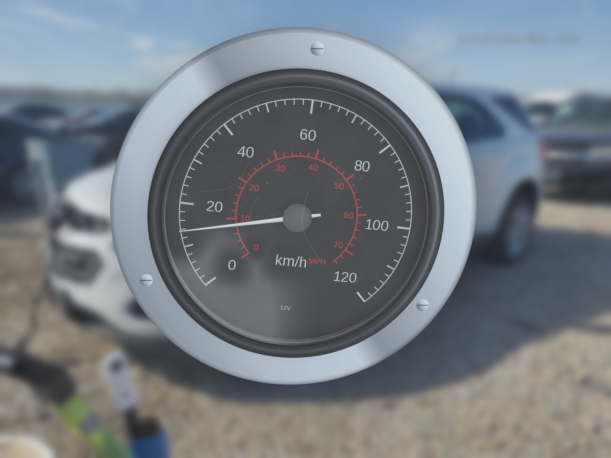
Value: 14,km/h
